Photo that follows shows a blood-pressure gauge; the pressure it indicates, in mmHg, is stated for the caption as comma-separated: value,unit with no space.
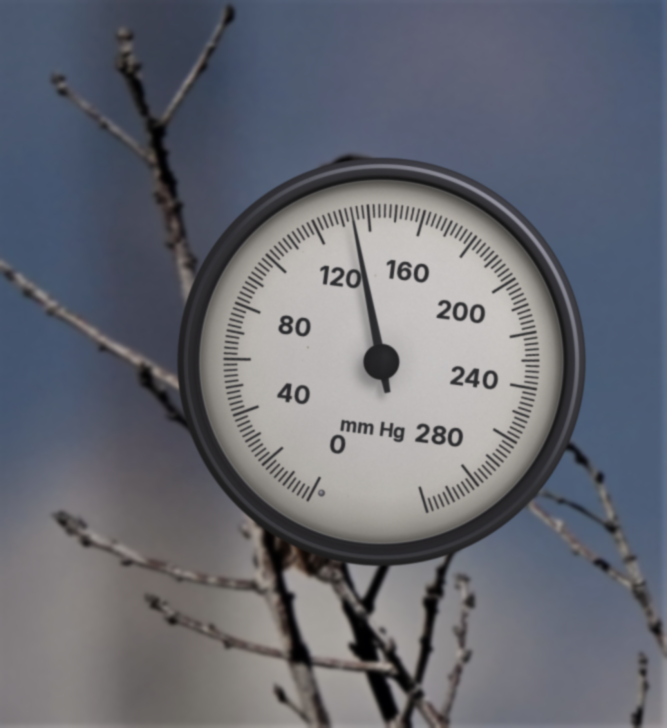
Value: 134,mmHg
